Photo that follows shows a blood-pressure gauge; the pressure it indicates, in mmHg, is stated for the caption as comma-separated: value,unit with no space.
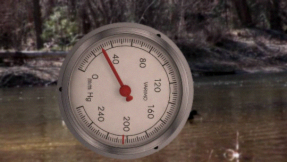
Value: 30,mmHg
